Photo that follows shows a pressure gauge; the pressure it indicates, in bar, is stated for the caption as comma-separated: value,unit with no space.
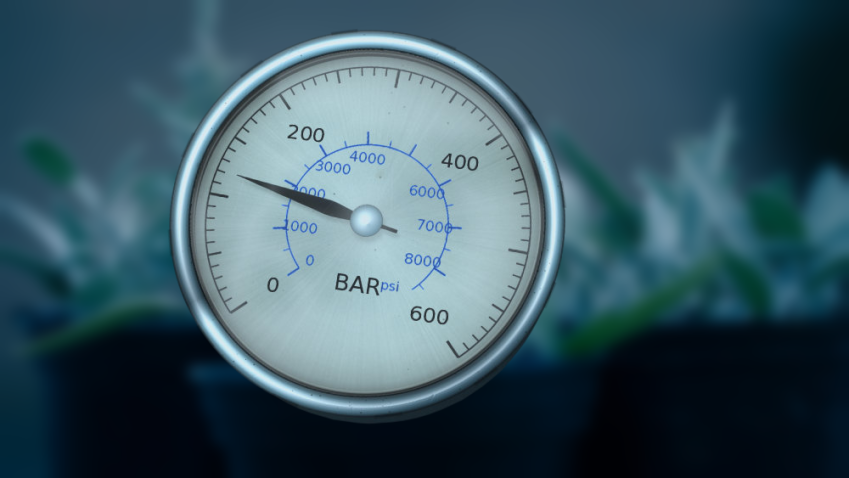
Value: 120,bar
